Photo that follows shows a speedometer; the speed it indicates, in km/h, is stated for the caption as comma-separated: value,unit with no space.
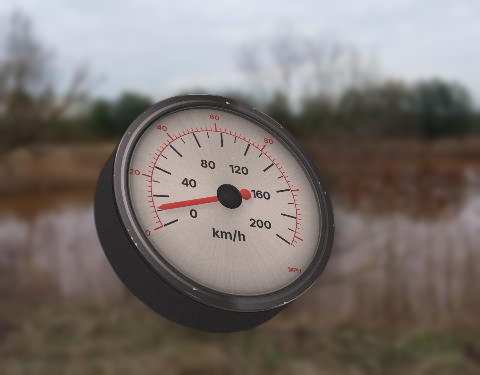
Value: 10,km/h
